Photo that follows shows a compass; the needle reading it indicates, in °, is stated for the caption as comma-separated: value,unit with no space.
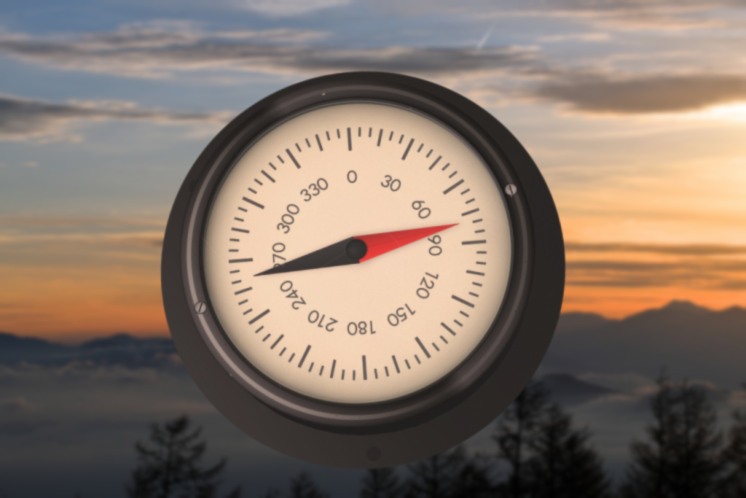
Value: 80,°
